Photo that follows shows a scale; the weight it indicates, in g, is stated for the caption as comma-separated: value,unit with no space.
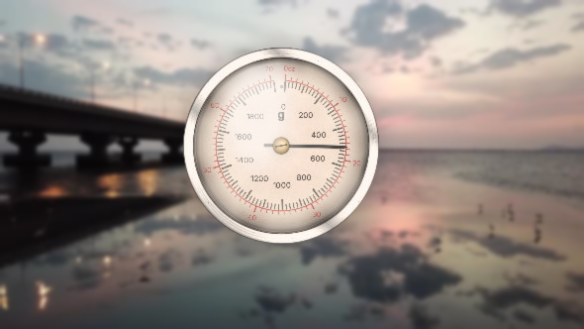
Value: 500,g
